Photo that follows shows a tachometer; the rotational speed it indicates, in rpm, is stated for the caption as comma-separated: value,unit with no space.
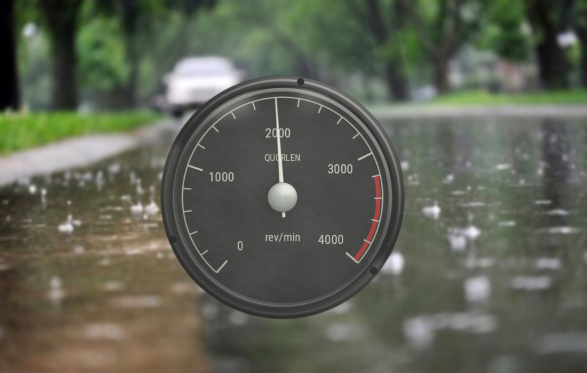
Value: 2000,rpm
